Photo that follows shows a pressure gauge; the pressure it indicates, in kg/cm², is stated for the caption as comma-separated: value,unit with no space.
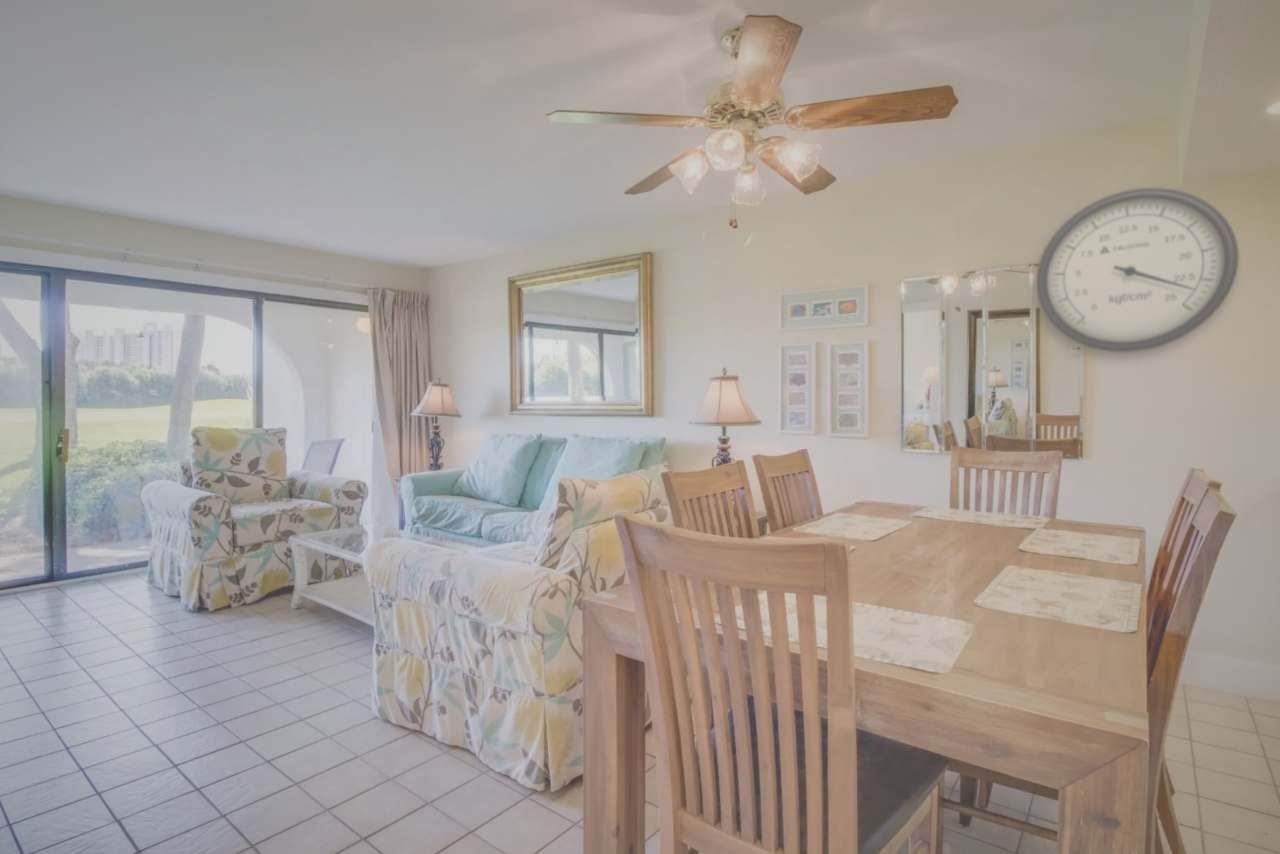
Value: 23.5,kg/cm²
